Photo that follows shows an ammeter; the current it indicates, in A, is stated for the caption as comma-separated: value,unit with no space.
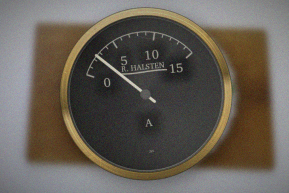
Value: 2.5,A
